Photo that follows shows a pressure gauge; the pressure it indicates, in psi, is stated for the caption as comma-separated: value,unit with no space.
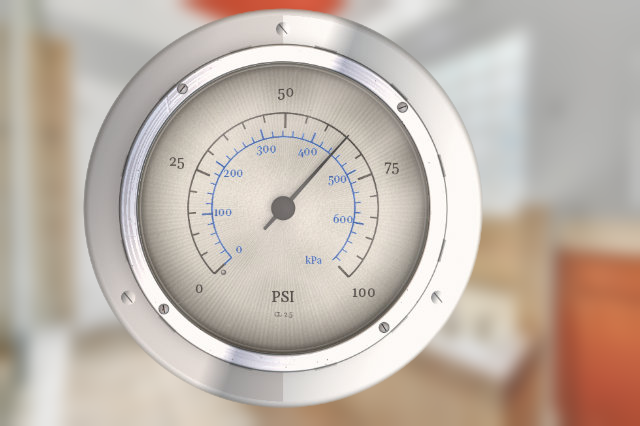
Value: 65,psi
